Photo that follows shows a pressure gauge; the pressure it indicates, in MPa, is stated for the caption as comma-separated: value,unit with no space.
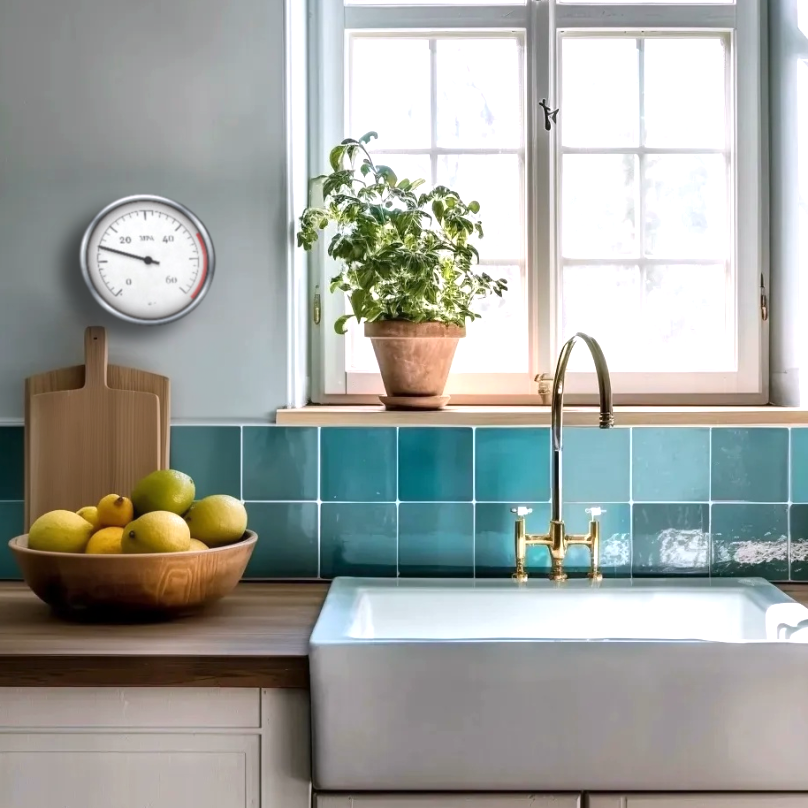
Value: 14,MPa
